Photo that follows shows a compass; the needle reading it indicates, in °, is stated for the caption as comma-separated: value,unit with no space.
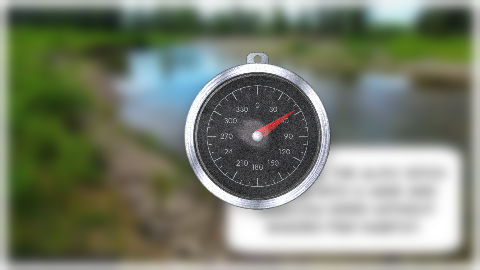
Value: 55,°
